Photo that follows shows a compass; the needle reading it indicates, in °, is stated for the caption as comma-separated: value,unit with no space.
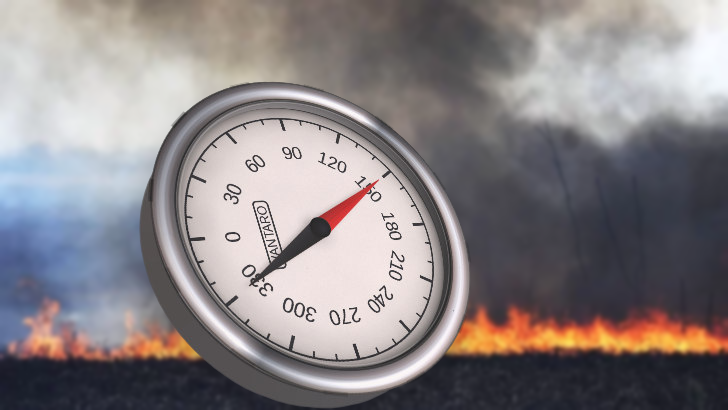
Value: 150,°
